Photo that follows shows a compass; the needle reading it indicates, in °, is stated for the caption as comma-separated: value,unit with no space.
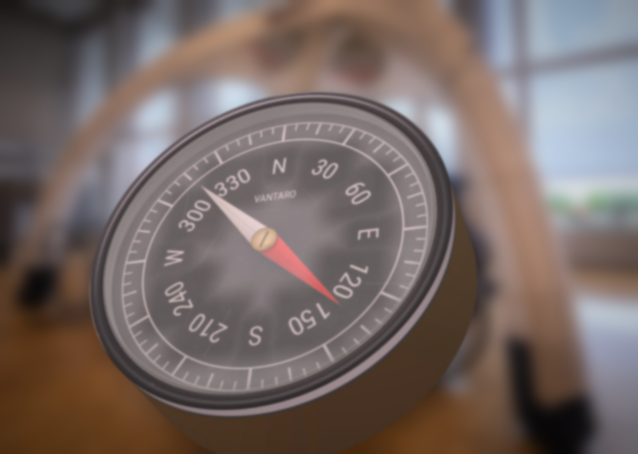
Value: 135,°
